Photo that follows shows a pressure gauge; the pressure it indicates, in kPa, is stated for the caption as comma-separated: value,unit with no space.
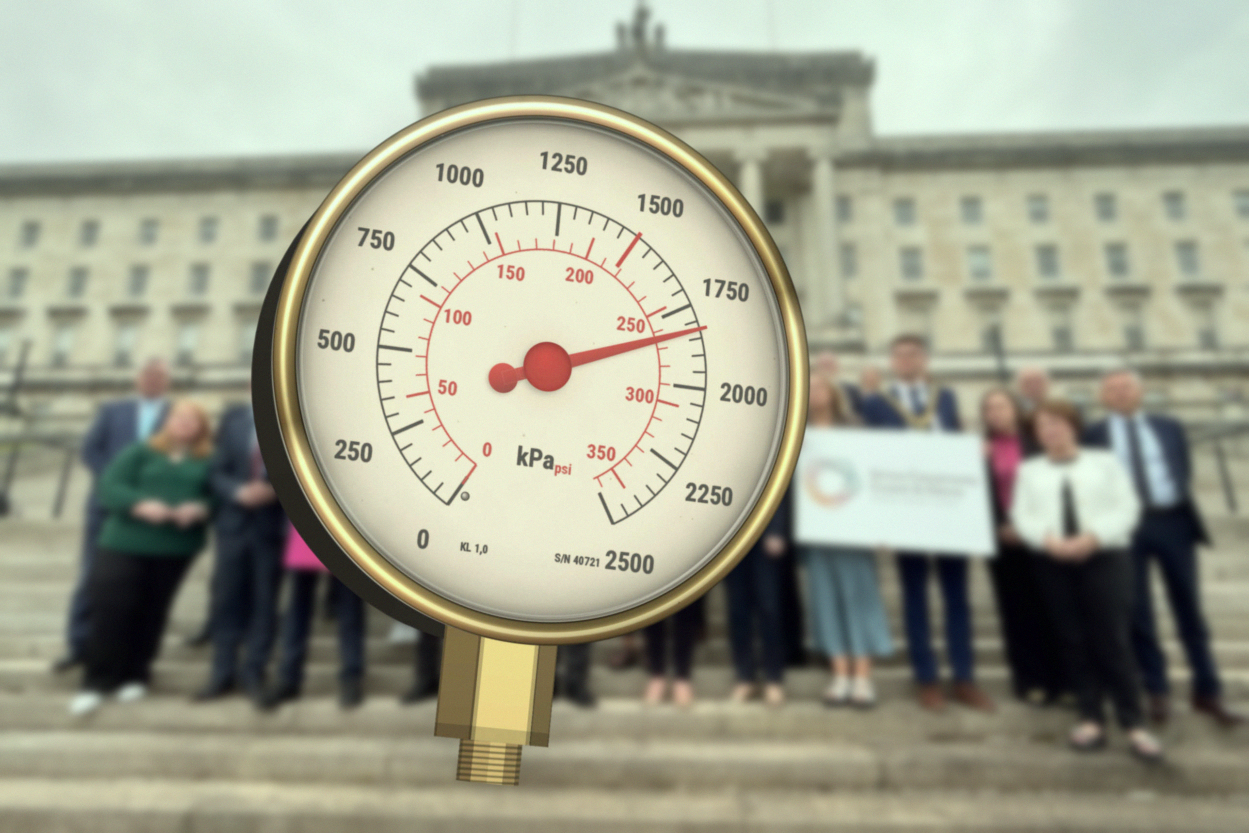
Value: 1825,kPa
